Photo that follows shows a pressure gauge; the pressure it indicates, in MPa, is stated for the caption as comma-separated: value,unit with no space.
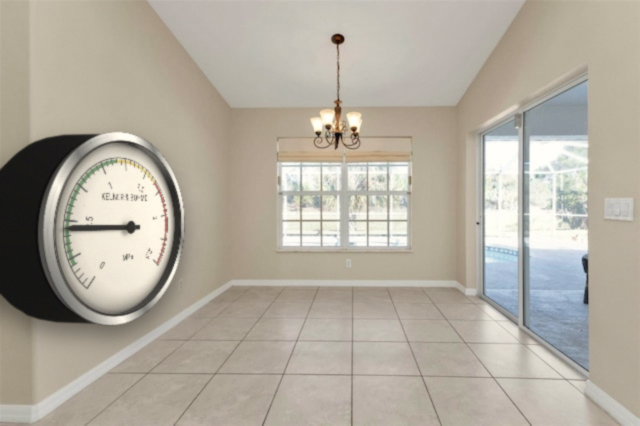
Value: 0.45,MPa
